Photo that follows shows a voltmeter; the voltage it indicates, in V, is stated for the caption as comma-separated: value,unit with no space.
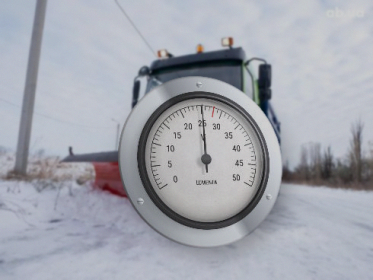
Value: 25,V
